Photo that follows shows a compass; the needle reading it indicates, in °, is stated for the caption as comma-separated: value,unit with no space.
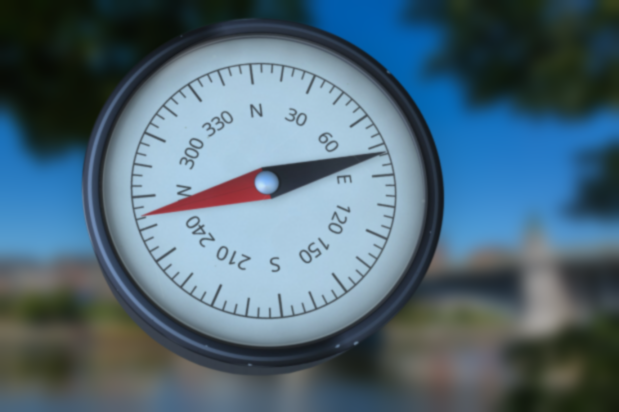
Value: 260,°
